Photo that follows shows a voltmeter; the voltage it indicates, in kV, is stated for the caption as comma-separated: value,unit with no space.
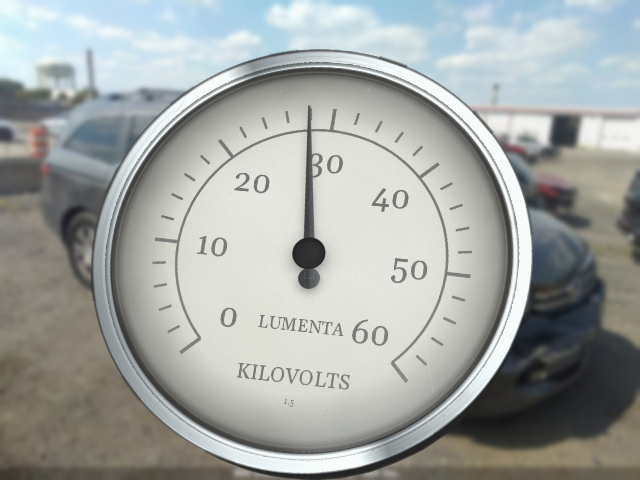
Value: 28,kV
